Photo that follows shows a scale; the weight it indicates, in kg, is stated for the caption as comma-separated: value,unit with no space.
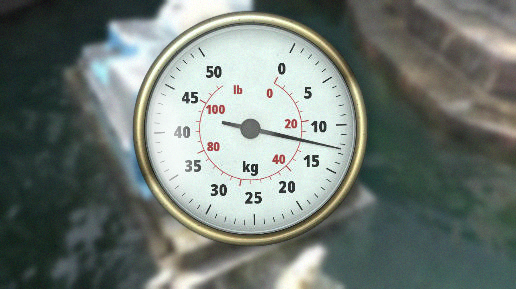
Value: 12.5,kg
